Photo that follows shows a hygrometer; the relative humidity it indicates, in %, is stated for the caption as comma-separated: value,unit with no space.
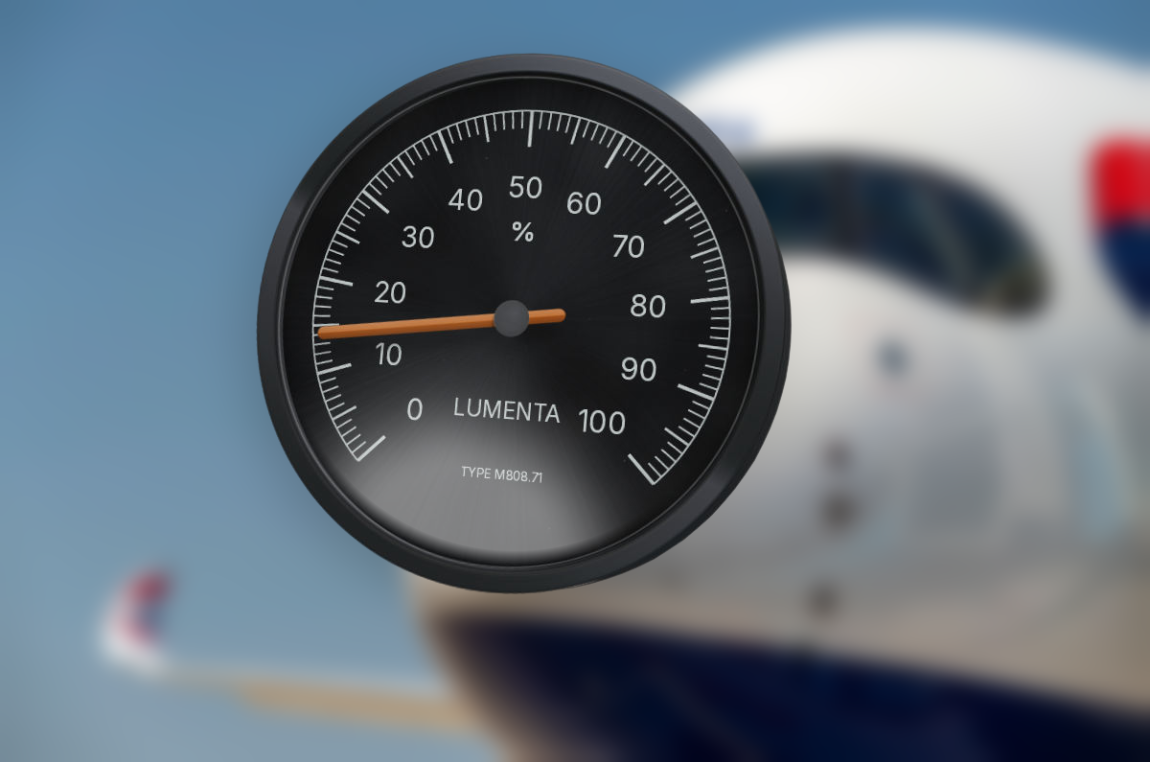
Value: 14,%
